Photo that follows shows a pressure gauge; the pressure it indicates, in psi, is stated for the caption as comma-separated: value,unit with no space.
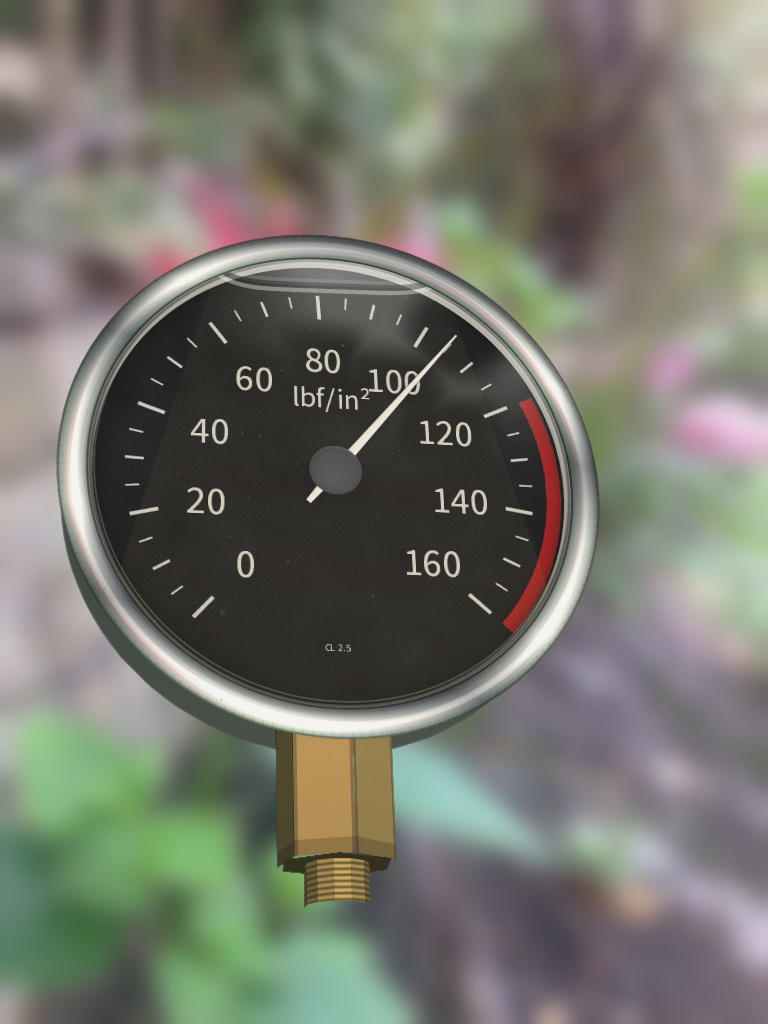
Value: 105,psi
